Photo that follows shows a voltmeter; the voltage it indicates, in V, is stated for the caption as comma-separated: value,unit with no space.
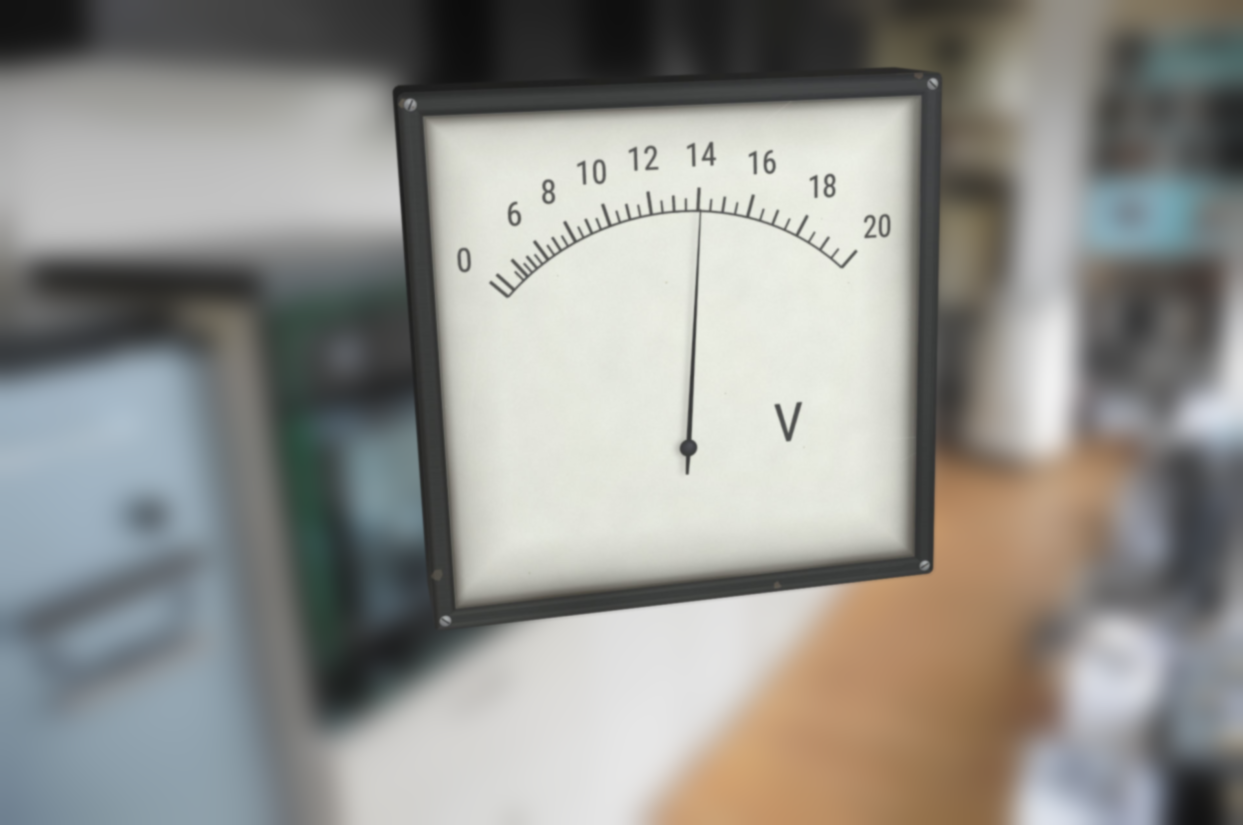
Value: 14,V
